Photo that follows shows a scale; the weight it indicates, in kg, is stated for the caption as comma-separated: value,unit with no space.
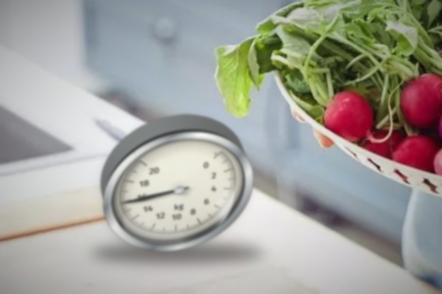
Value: 16,kg
